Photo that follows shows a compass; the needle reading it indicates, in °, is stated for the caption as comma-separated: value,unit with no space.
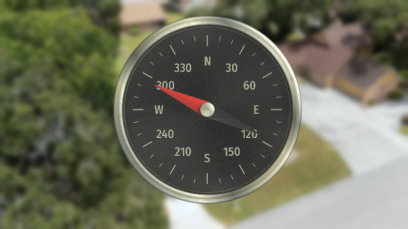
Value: 295,°
